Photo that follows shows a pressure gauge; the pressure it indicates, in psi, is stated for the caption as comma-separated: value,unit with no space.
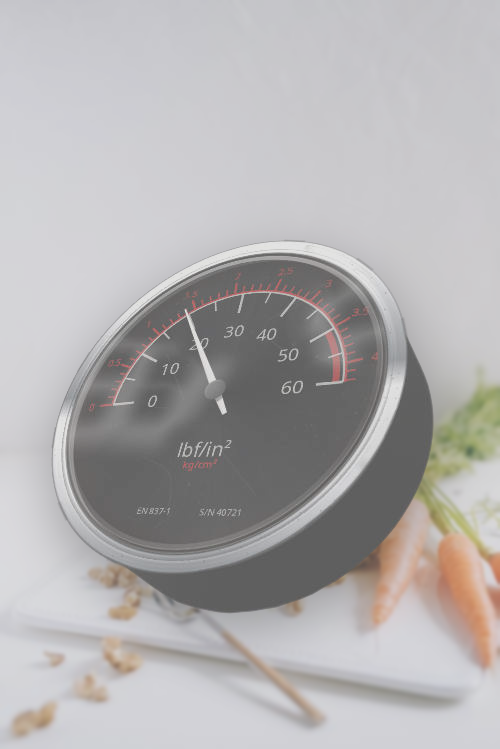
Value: 20,psi
